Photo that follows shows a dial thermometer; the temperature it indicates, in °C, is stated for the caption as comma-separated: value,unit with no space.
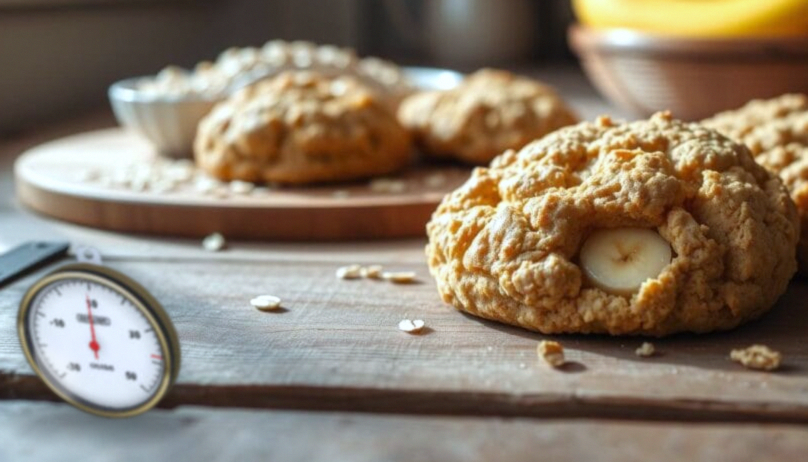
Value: 10,°C
